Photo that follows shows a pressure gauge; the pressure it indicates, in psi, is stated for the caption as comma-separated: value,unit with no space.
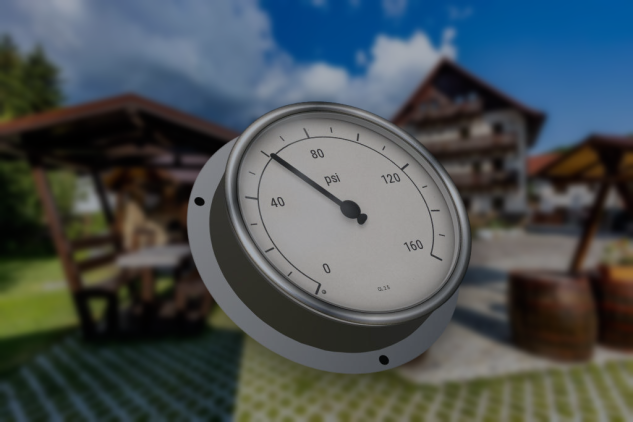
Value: 60,psi
